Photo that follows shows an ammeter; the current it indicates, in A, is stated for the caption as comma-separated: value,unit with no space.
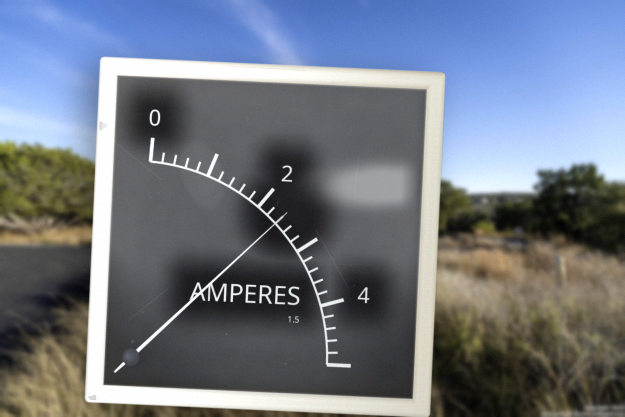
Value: 2.4,A
